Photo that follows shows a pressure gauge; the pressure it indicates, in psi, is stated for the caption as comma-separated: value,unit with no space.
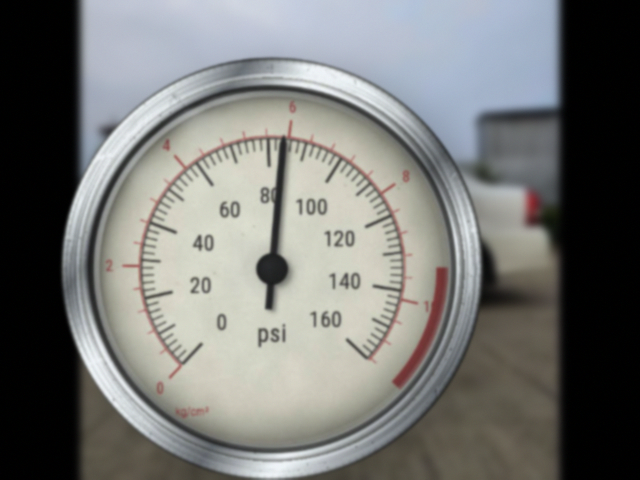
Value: 84,psi
